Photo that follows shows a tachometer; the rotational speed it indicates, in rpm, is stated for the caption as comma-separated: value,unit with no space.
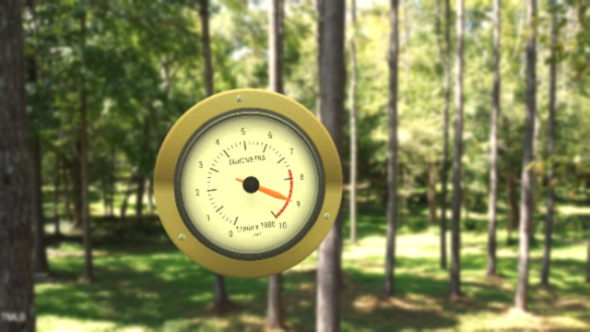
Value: 9000,rpm
